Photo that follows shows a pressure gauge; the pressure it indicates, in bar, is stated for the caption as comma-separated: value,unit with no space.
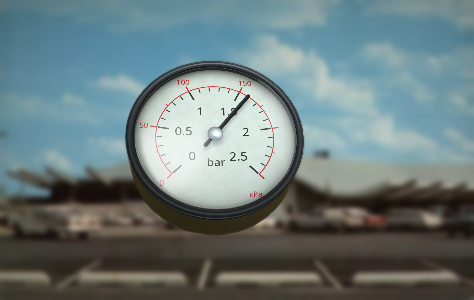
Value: 1.6,bar
